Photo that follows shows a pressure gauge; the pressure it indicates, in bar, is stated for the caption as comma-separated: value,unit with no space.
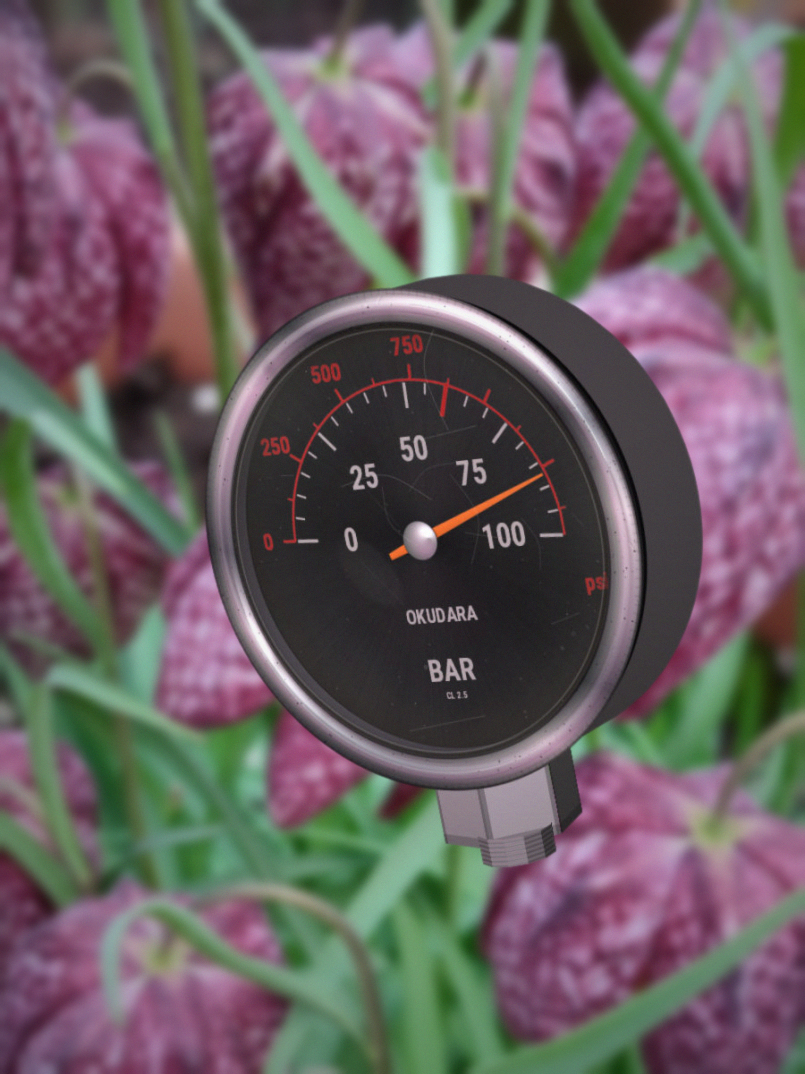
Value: 87.5,bar
